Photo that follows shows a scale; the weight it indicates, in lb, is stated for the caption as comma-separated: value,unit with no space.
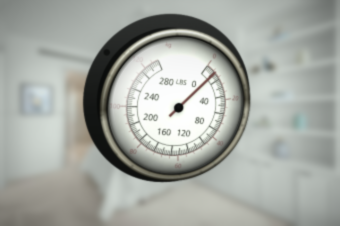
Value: 10,lb
